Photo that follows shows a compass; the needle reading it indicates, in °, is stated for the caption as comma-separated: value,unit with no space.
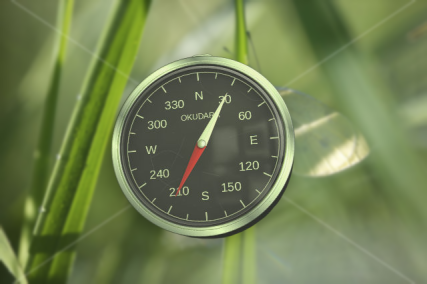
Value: 210,°
